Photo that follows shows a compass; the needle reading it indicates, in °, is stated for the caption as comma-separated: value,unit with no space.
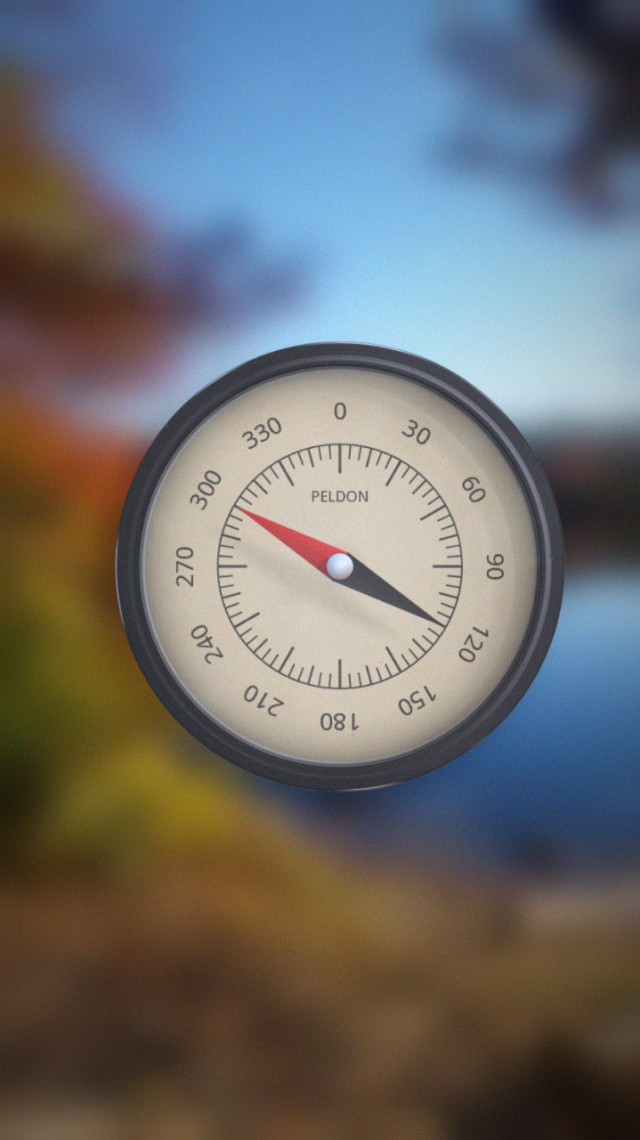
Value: 300,°
